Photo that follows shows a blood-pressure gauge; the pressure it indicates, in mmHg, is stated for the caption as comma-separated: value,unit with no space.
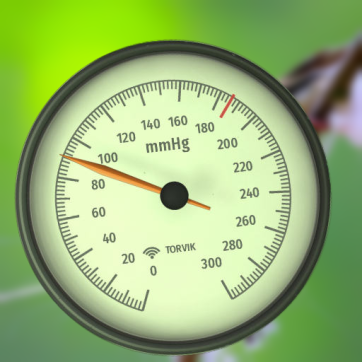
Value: 90,mmHg
